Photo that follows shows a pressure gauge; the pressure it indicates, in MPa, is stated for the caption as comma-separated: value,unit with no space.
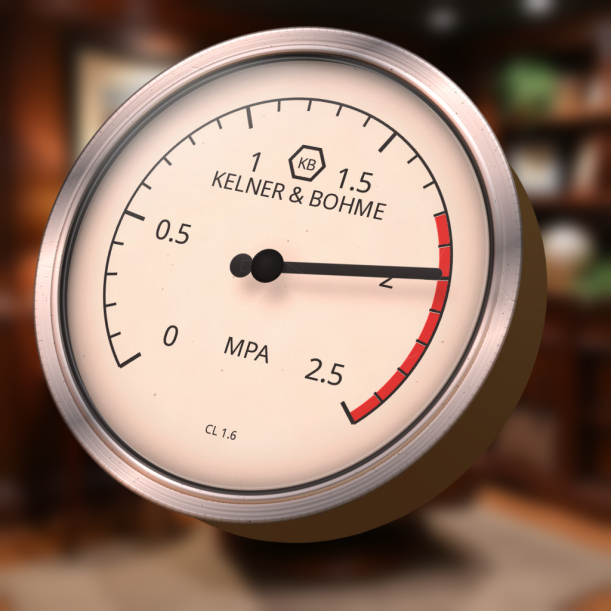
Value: 2,MPa
